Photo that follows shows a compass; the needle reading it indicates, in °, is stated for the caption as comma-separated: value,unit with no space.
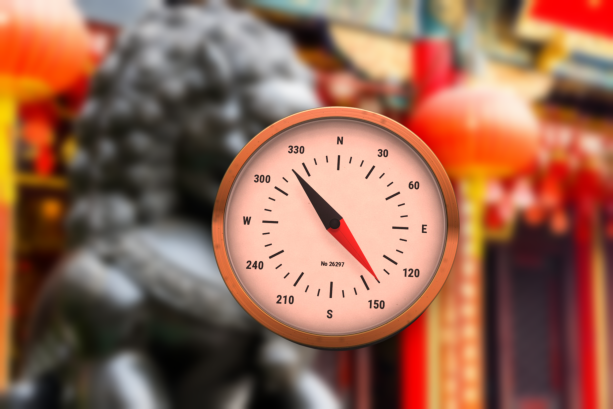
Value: 140,°
